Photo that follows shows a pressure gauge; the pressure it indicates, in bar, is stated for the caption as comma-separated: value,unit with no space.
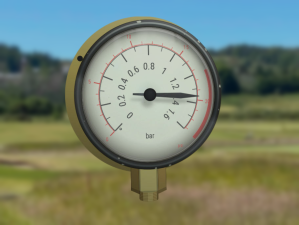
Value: 1.35,bar
